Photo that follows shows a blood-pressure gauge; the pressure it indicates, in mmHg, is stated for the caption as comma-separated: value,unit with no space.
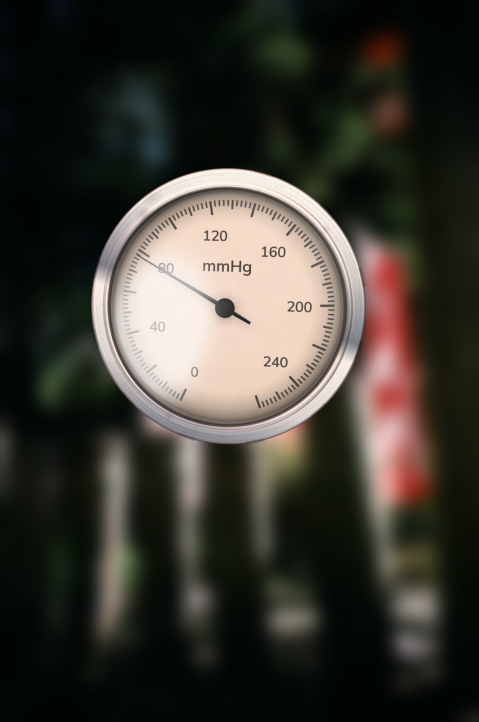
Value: 78,mmHg
